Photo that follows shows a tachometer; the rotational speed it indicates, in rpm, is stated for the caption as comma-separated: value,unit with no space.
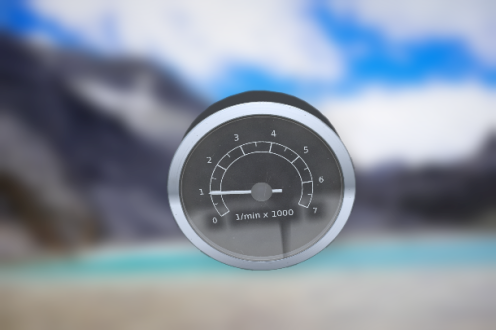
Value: 1000,rpm
